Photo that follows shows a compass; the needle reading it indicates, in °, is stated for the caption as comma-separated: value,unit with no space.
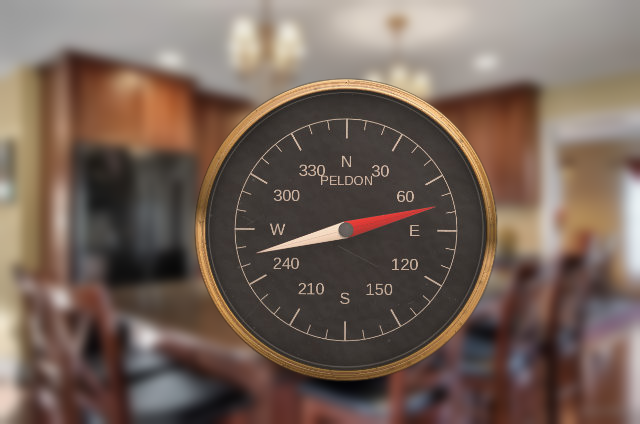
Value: 75,°
